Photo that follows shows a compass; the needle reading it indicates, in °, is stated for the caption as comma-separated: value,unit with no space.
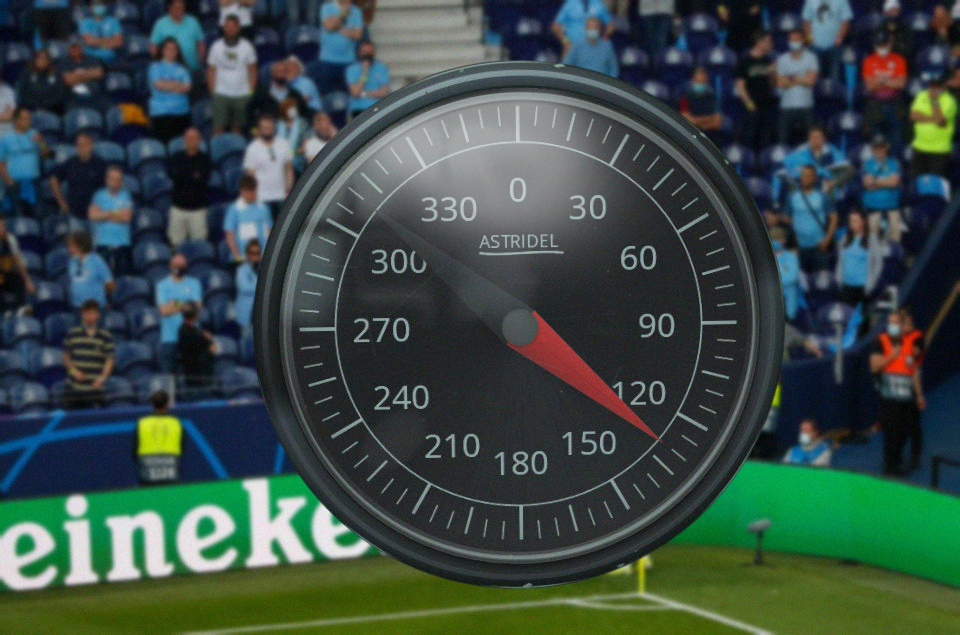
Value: 130,°
